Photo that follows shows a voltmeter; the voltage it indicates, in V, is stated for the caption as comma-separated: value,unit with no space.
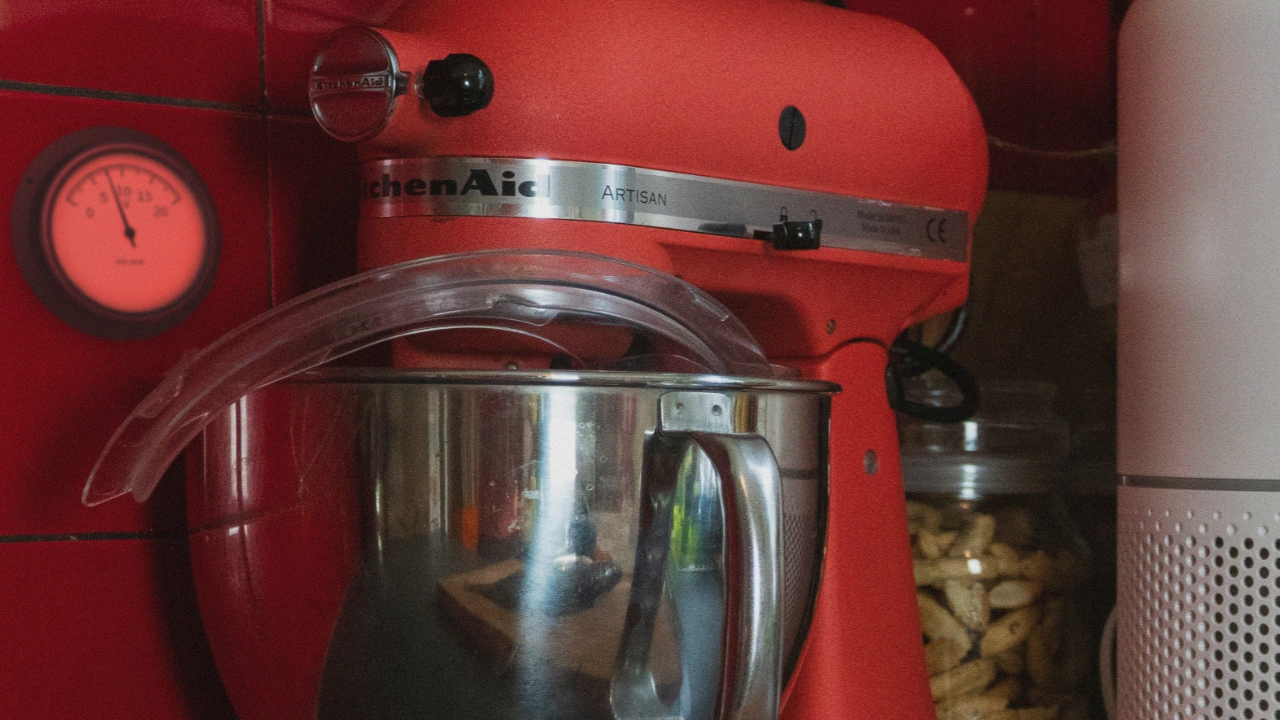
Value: 7.5,V
